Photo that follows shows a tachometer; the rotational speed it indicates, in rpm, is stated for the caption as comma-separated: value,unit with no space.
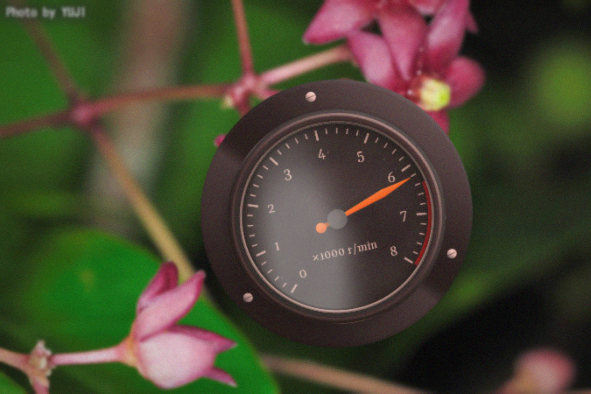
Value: 6200,rpm
